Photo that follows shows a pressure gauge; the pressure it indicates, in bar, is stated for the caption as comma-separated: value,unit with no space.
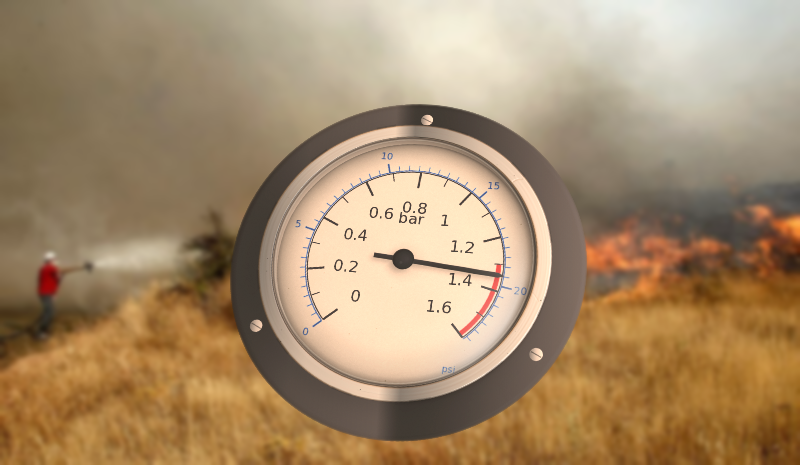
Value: 1.35,bar
